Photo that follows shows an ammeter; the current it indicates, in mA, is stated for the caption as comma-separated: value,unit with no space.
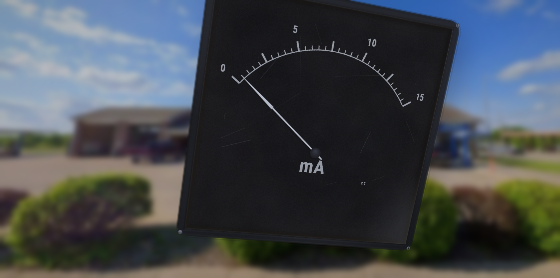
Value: 0.5,mA
